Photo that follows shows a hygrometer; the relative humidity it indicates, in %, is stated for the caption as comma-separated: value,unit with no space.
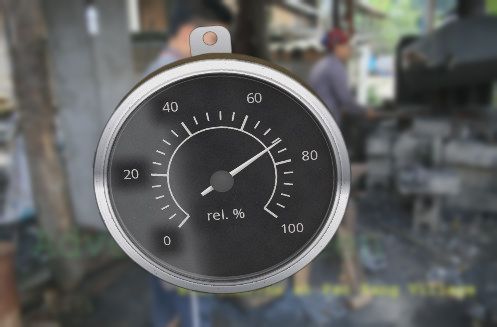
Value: 72,%
